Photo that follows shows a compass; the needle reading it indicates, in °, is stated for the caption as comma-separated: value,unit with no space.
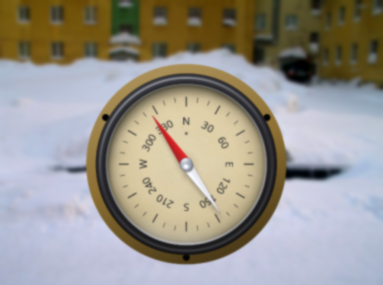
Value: 325,°
